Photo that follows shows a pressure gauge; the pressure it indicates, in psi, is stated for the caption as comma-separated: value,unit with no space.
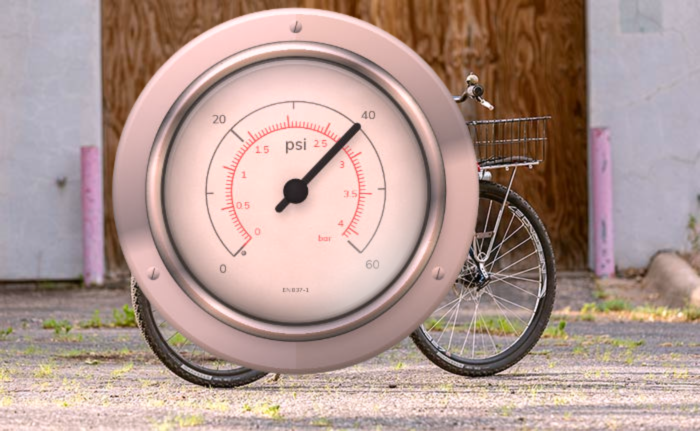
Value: 40,psi
